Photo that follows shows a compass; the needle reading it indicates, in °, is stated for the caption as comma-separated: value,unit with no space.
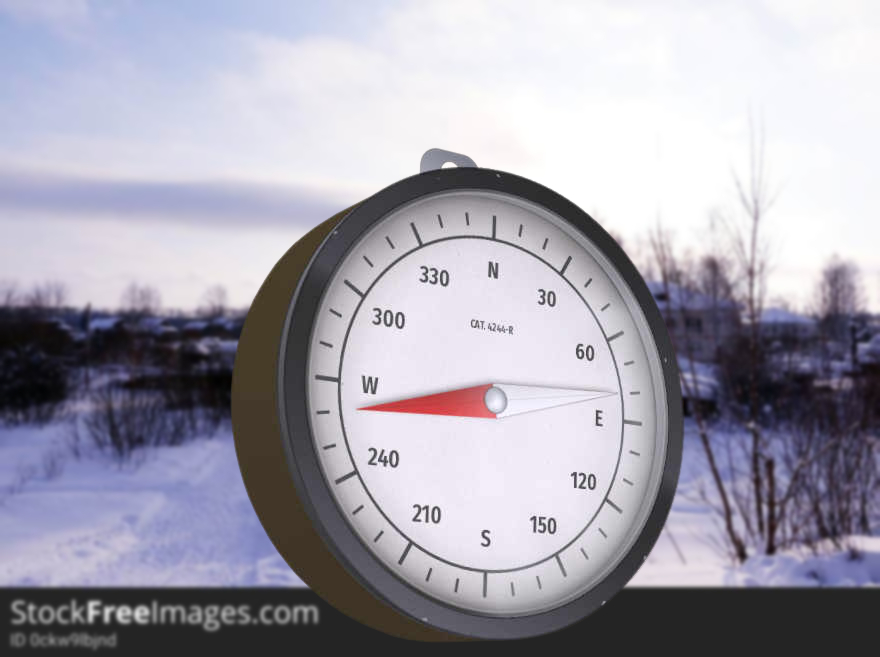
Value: 260,°
